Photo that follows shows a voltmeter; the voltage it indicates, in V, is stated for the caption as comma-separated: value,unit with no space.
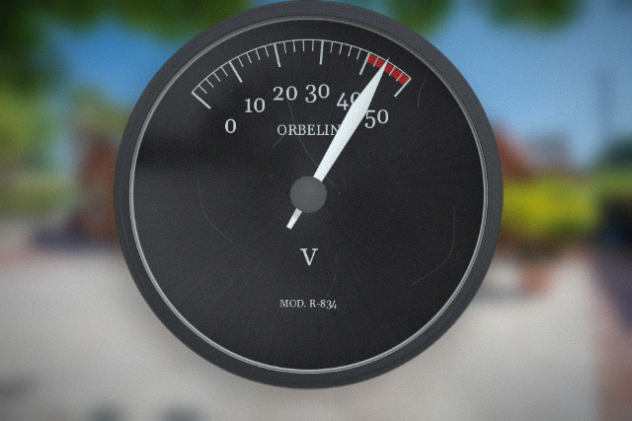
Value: 44,V
